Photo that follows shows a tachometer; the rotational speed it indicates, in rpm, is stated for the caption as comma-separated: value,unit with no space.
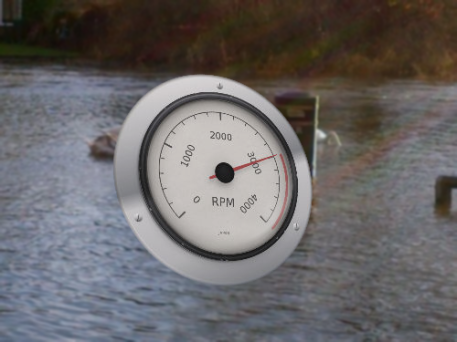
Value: 3000,rpm
